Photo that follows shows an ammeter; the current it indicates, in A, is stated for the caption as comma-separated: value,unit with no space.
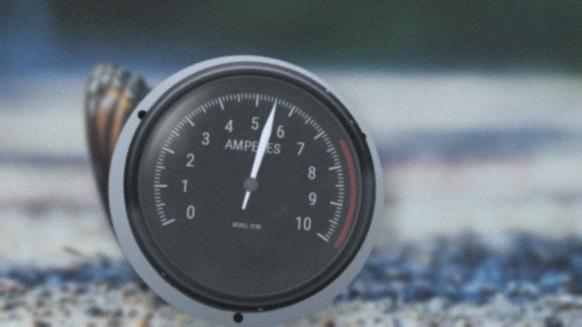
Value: 5.5,A
